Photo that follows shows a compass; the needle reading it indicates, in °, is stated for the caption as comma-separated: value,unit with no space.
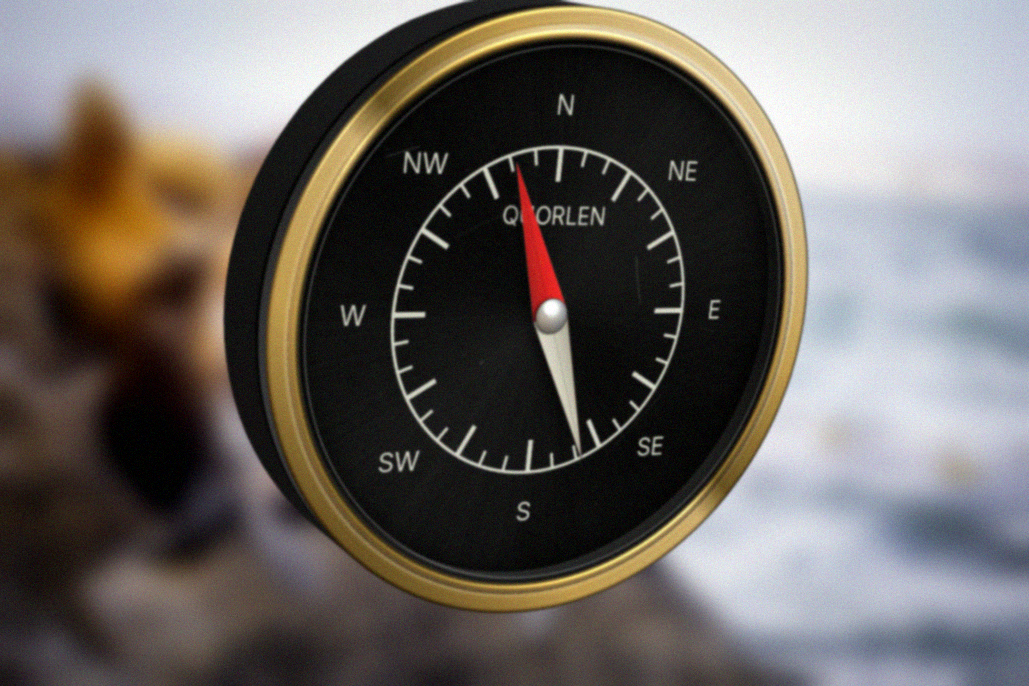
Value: 340,°
